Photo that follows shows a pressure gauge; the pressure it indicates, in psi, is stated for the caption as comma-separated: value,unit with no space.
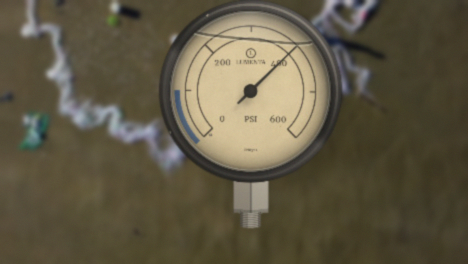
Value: 400,psi
